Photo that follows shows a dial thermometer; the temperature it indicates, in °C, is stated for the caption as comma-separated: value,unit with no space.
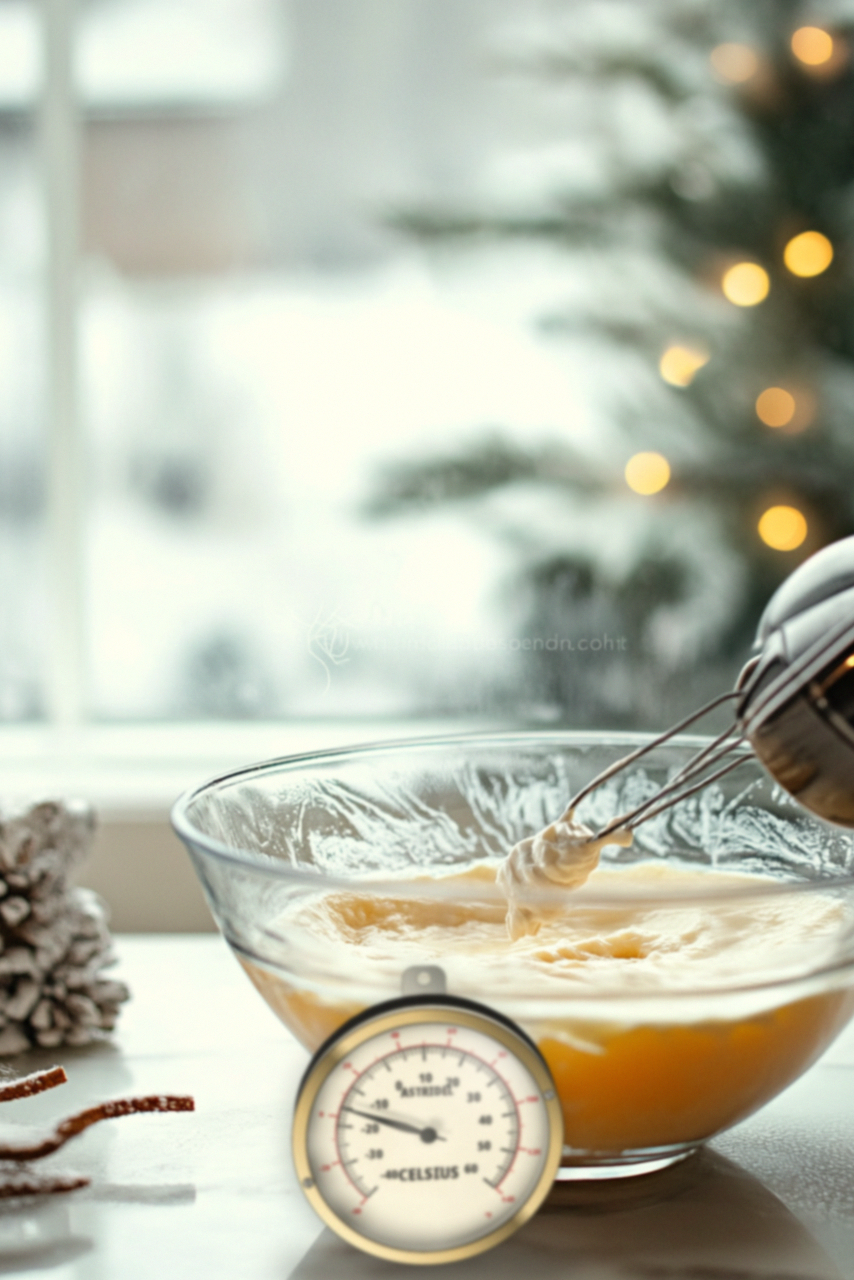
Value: -15,°C
